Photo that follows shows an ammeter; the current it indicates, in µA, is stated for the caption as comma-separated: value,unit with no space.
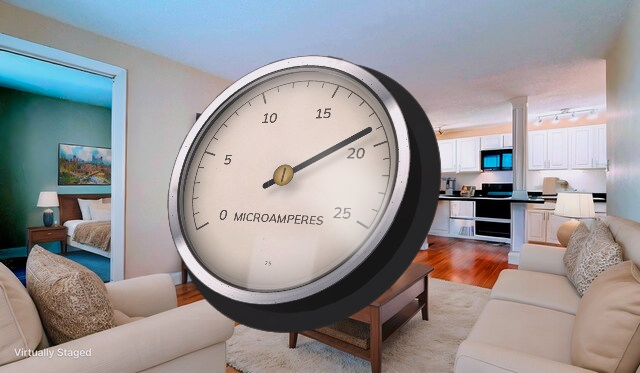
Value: 19,µA
